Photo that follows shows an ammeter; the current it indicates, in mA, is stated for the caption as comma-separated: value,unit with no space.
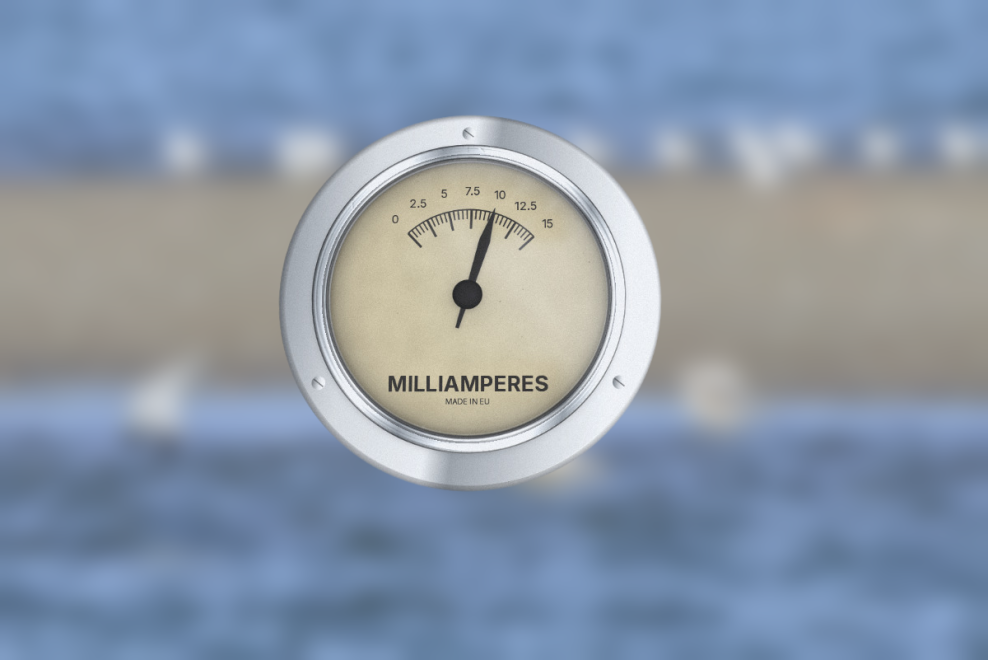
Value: 10,mA
